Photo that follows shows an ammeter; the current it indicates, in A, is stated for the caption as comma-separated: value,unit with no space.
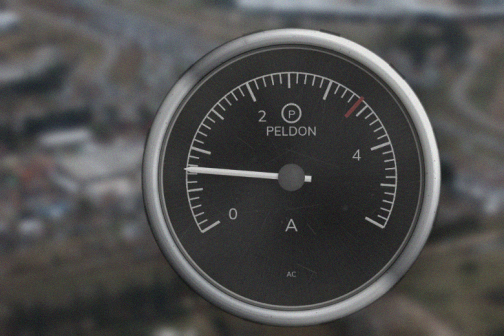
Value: 0.75,A
